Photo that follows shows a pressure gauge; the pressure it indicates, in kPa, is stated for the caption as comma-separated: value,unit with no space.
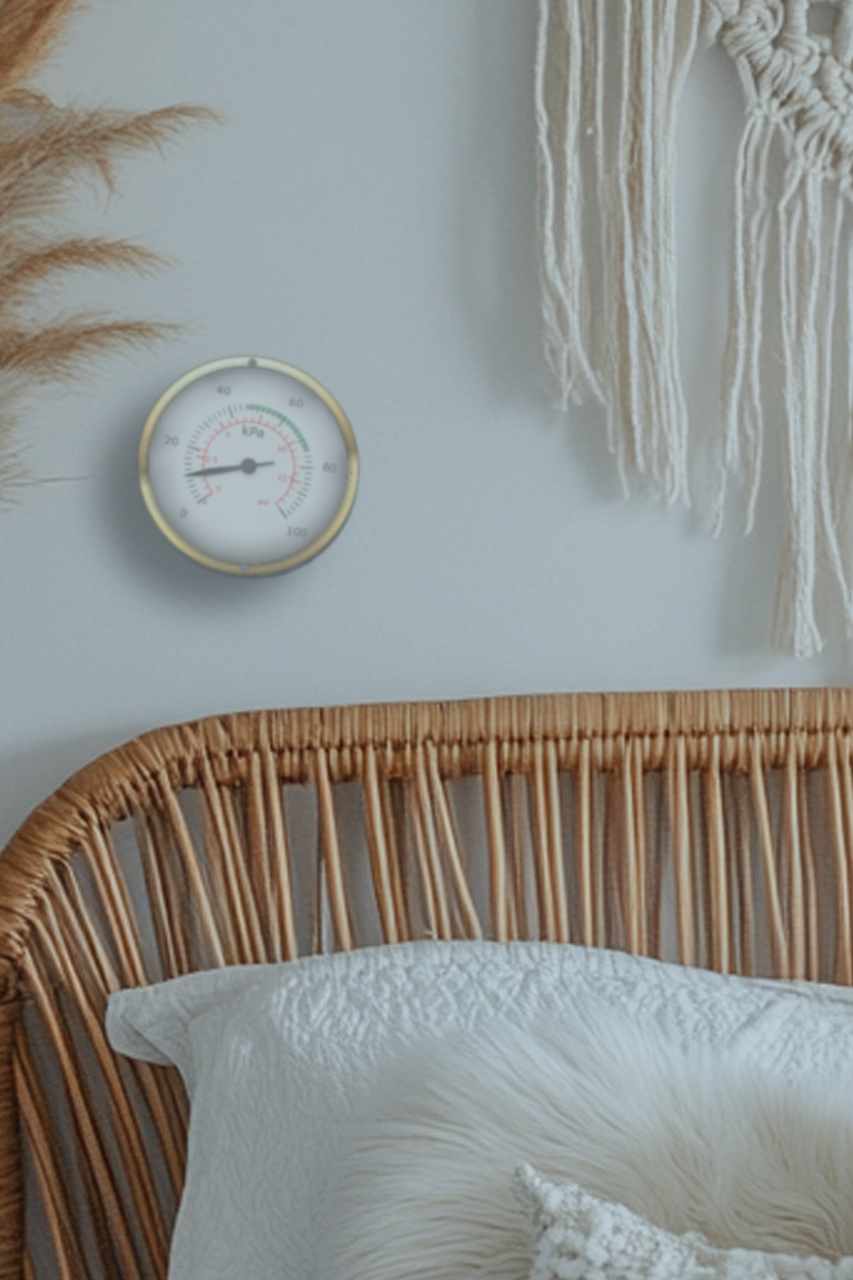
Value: 10,kPa
